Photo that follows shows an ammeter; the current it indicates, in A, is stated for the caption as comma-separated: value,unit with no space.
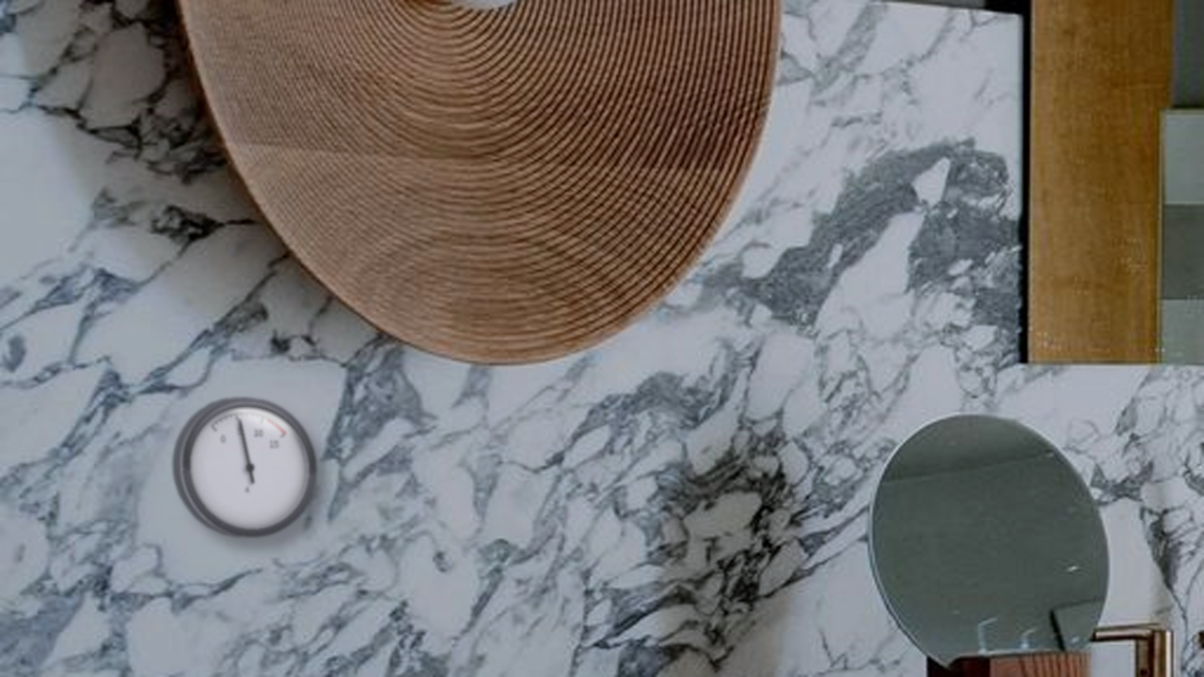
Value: 5,A
